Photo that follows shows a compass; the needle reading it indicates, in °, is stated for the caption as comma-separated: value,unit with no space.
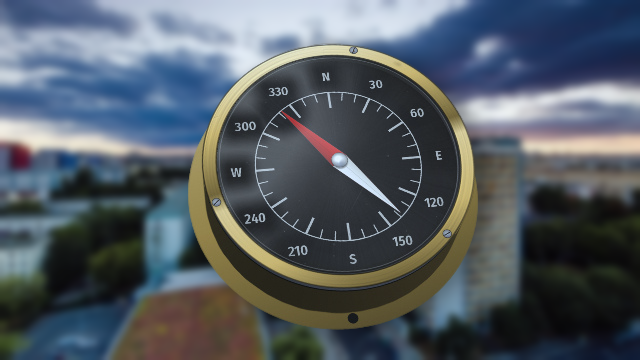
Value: 320,°
